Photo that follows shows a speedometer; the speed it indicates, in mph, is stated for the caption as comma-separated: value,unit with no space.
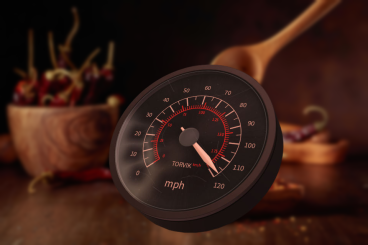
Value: 117.5,mph
